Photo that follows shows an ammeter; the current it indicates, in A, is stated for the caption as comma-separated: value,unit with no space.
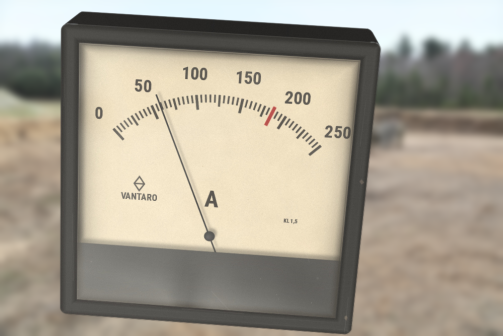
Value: 60,A
